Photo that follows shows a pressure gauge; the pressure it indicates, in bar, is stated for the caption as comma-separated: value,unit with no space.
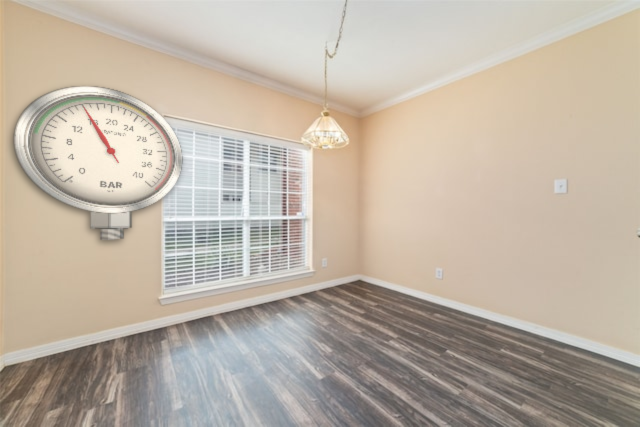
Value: 16,bar
